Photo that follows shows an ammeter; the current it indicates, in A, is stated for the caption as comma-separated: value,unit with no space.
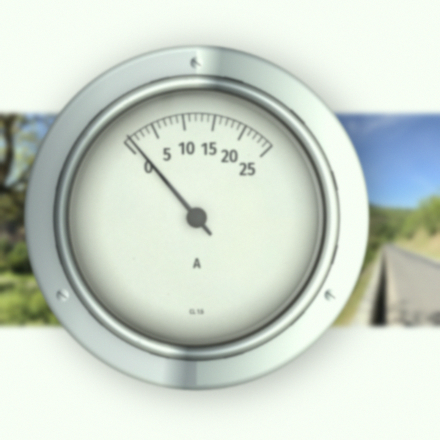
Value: 1,A
